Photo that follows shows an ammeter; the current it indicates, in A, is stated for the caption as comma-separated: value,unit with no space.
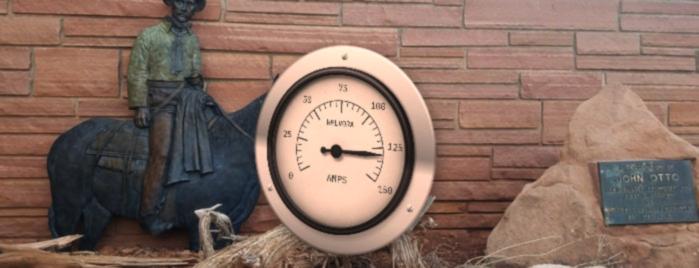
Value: 130,A
